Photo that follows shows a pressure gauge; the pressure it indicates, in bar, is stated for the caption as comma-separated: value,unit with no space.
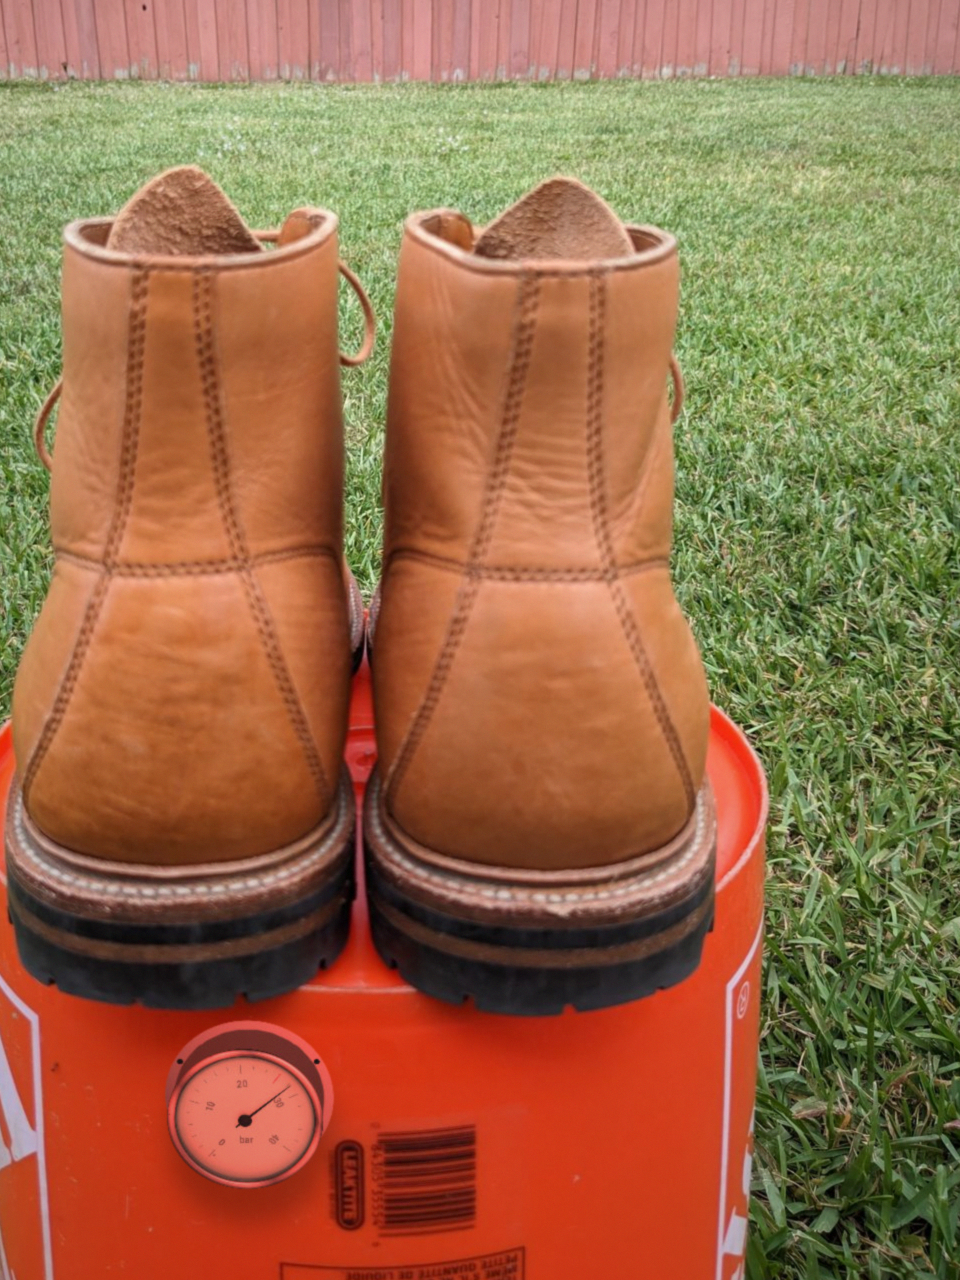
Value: 28,bar
